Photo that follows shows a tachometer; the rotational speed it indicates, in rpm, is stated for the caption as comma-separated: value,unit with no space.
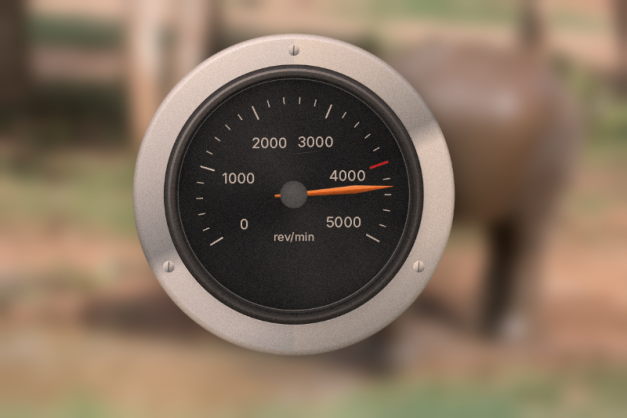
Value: 4300,rpm
